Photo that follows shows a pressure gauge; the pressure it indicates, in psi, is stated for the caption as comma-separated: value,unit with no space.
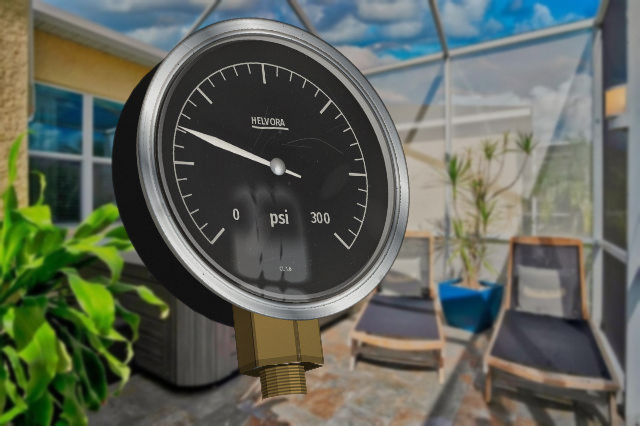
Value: 70,psi
